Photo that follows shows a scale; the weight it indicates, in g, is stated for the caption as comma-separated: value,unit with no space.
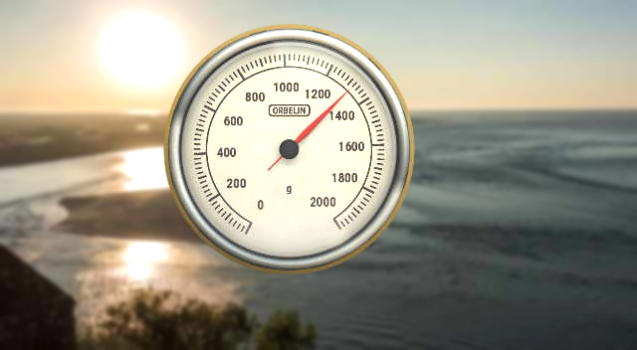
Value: 1320,g
